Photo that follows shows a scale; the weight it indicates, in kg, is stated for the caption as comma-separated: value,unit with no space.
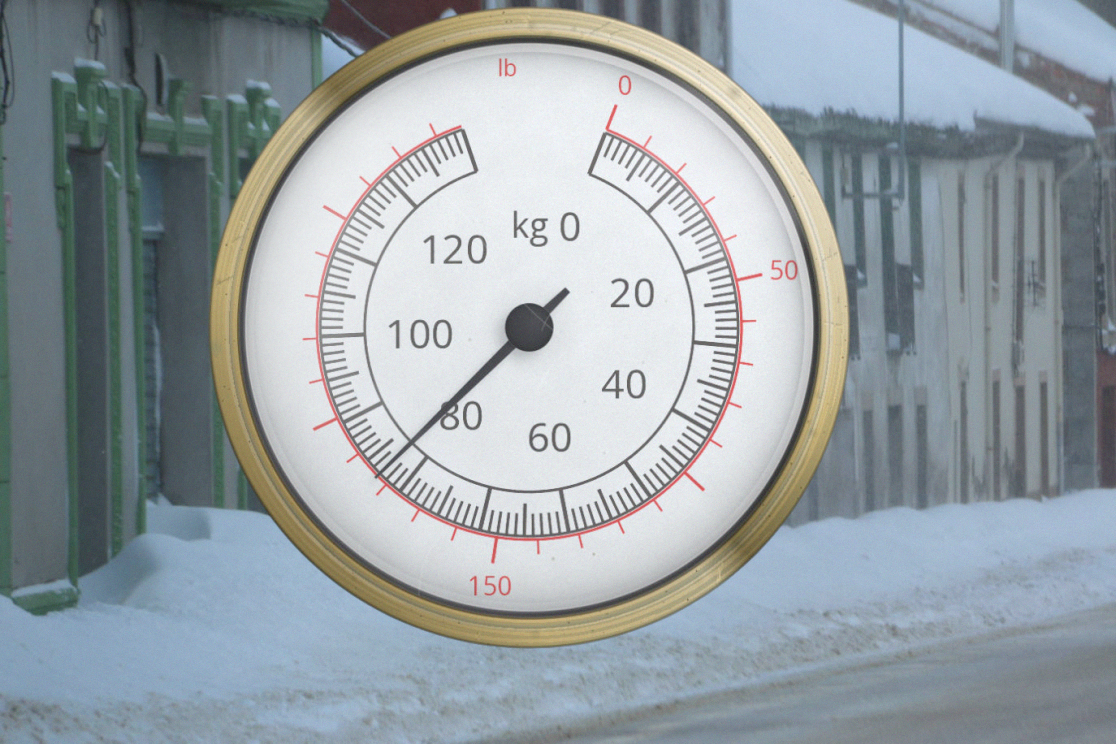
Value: 83,kg
